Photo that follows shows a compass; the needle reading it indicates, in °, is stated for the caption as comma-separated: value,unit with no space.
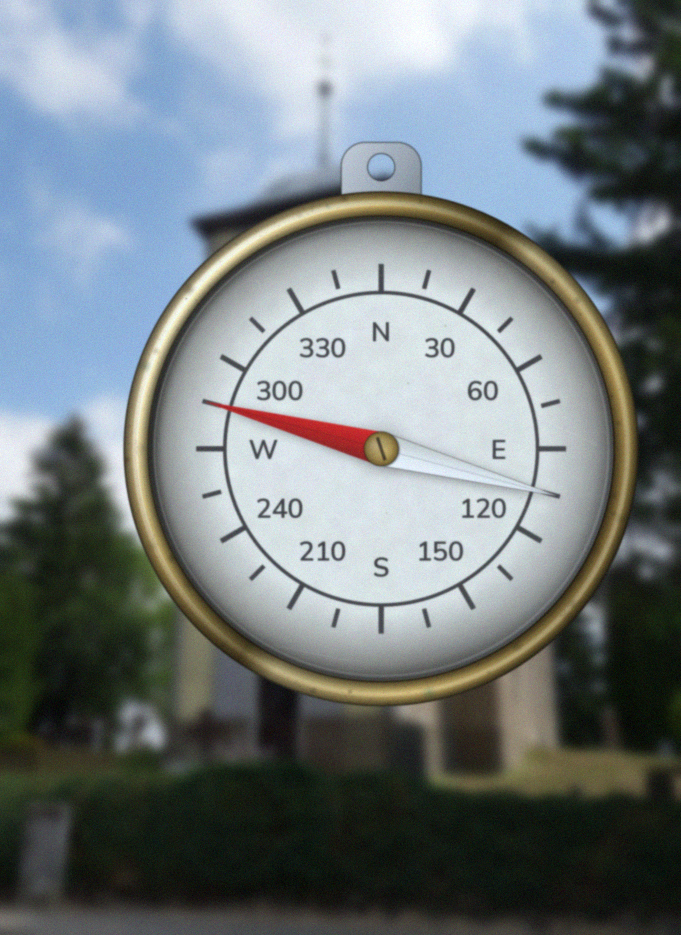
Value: 285,°
